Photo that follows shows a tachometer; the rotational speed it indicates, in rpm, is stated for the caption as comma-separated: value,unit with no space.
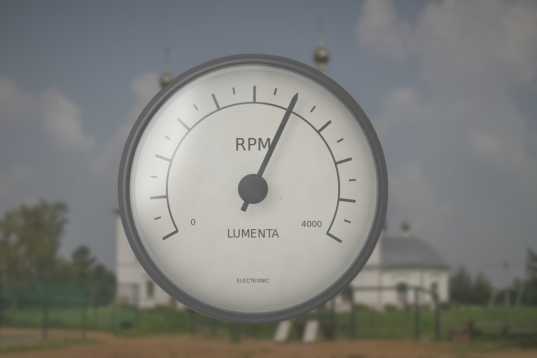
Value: 2400,rpm
